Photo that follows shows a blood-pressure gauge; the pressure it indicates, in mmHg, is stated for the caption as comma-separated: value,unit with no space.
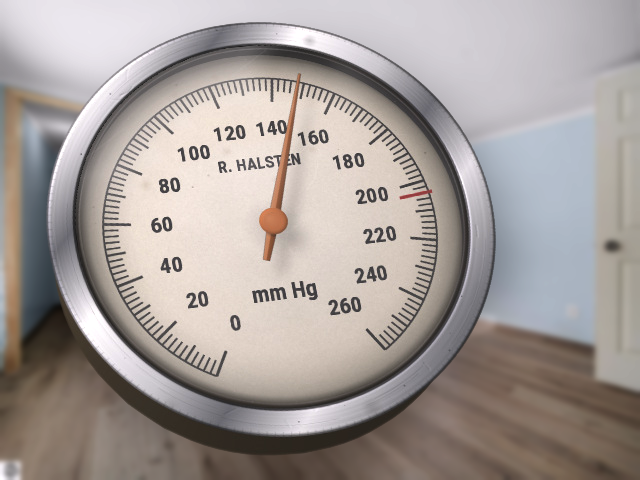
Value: 148,mmHg
